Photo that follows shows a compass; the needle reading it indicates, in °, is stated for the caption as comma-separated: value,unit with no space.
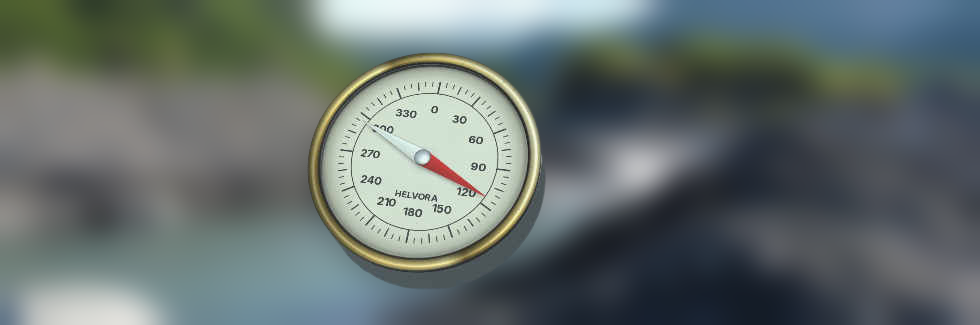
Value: 115,°
